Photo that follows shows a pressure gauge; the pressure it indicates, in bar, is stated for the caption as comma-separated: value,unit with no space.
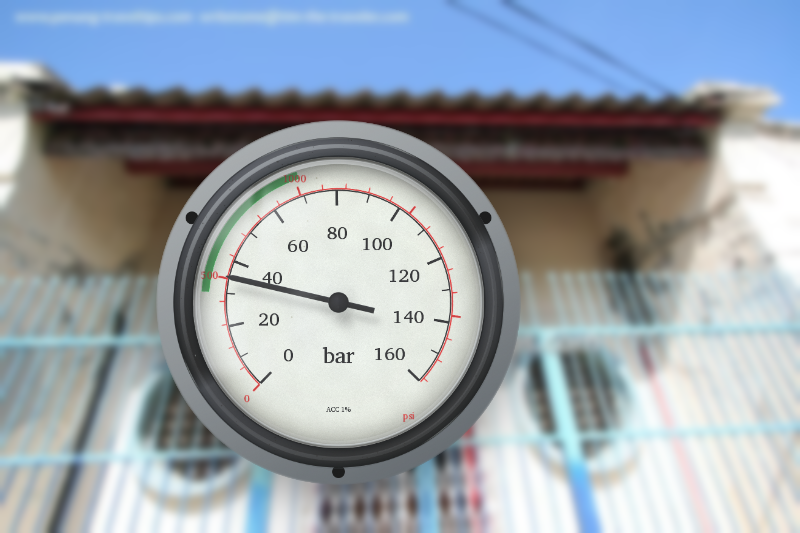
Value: 35,bar
